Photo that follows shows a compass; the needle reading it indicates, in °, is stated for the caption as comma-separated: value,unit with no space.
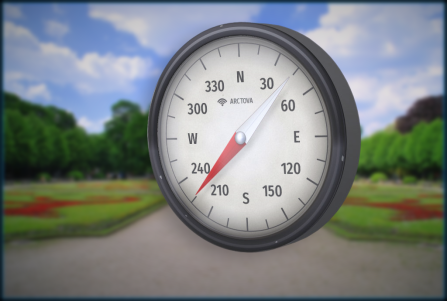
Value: 225,°
